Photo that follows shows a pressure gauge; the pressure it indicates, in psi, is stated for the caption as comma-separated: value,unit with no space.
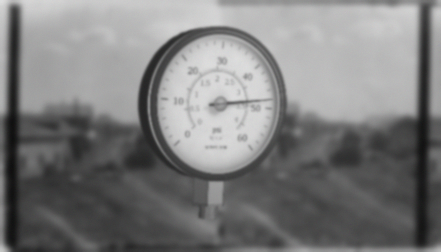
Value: 48,psi
